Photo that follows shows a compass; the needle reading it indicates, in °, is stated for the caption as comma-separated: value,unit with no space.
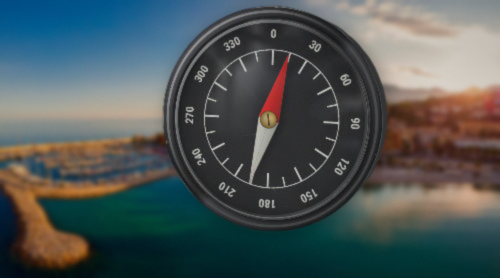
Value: 15,°
